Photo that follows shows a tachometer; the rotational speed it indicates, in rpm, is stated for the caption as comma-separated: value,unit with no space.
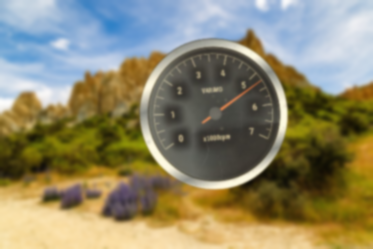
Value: 5250,rpm
